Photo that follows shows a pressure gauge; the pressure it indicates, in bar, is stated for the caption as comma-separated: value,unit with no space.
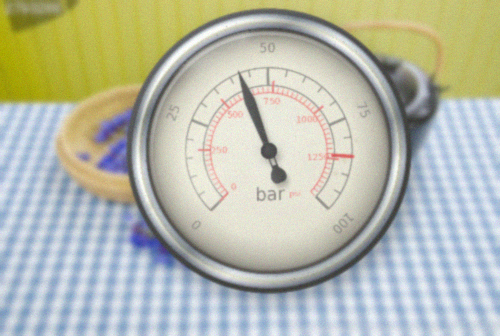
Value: 42.5,bar
